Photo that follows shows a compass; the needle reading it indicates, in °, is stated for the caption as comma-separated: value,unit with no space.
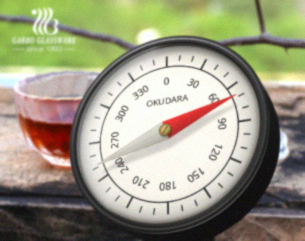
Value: 70,°
